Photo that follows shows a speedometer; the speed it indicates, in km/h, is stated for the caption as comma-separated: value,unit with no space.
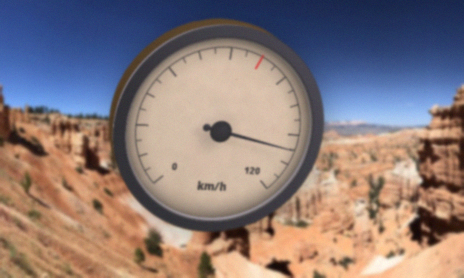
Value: 105,km/h
